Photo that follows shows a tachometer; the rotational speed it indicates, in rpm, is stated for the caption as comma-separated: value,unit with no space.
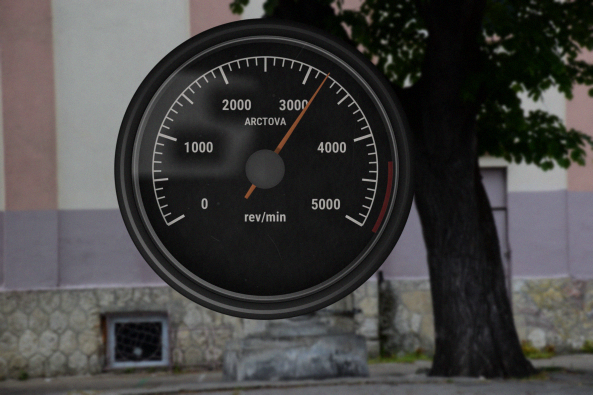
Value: 3200,rpm
